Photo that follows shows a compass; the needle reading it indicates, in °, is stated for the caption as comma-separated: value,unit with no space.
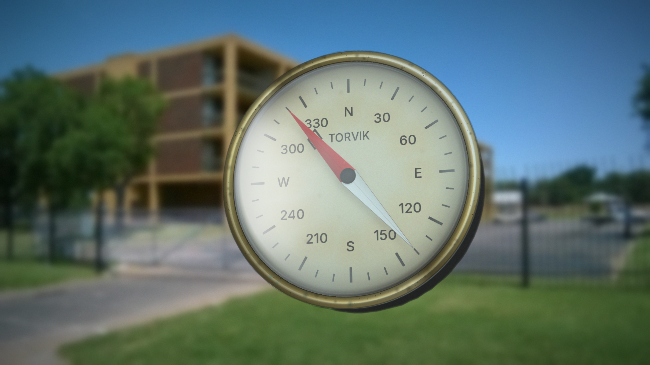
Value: 320,°
